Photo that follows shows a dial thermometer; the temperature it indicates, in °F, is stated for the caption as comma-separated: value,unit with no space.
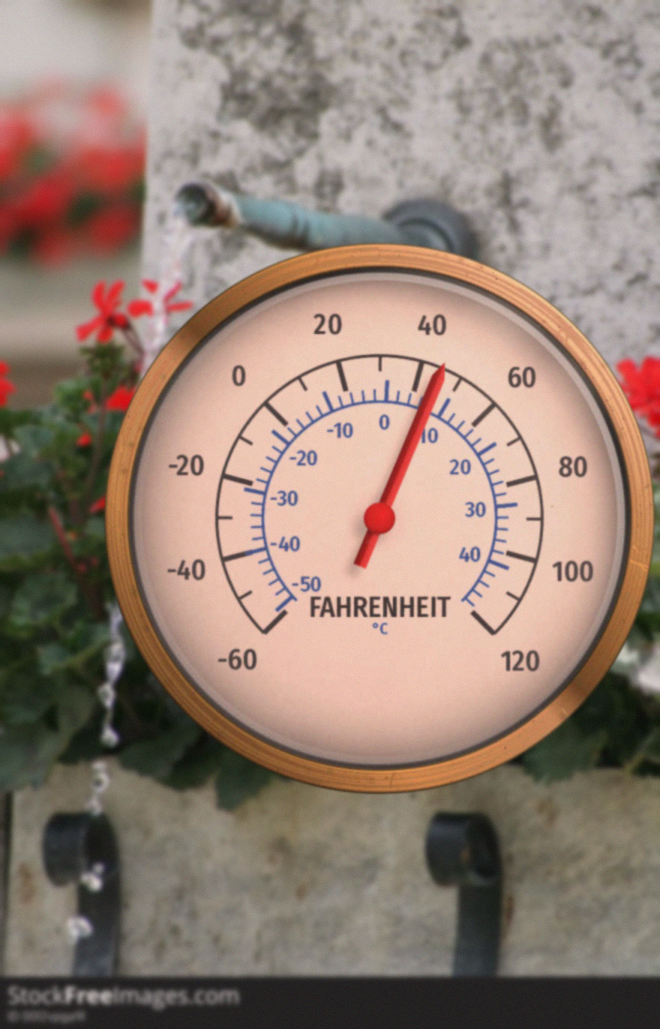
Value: 45,°F
